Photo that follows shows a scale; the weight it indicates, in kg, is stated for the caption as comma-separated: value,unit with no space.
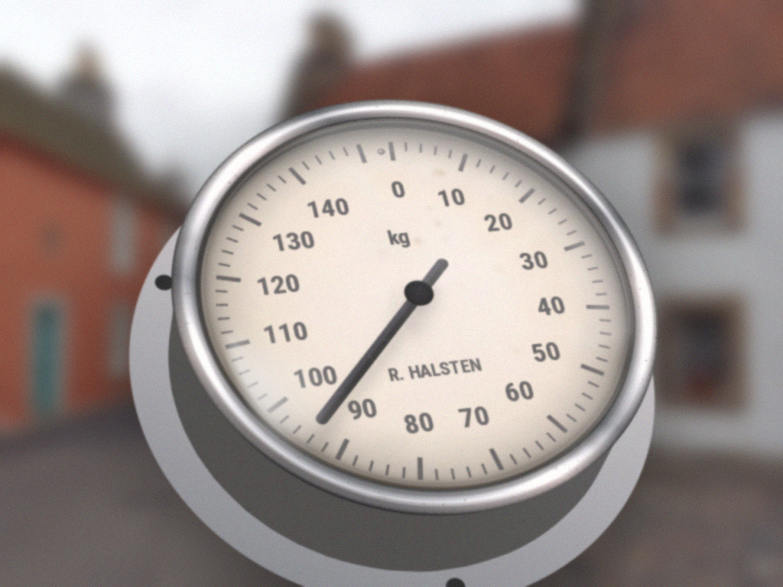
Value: 94,kg
